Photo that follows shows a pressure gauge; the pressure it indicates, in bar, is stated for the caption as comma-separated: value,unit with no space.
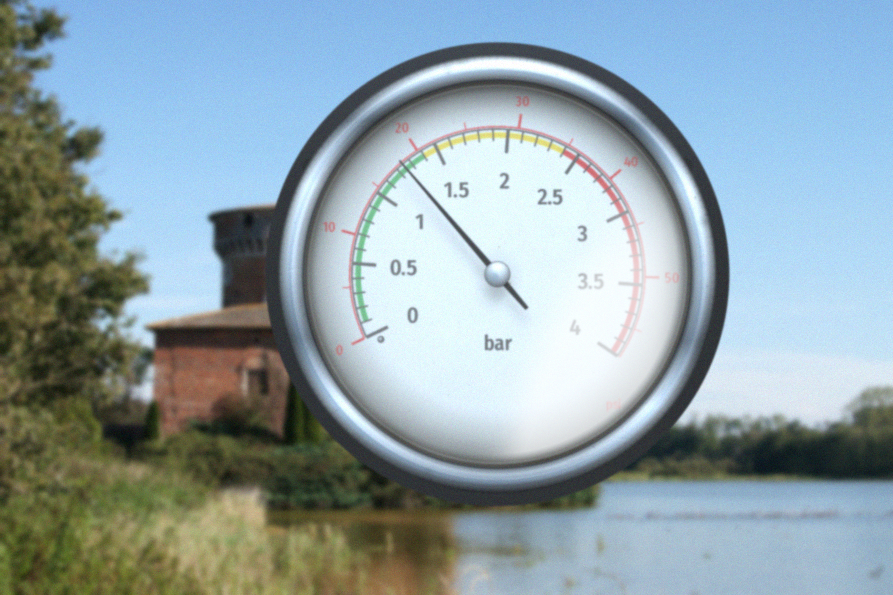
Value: 1.25,bar
